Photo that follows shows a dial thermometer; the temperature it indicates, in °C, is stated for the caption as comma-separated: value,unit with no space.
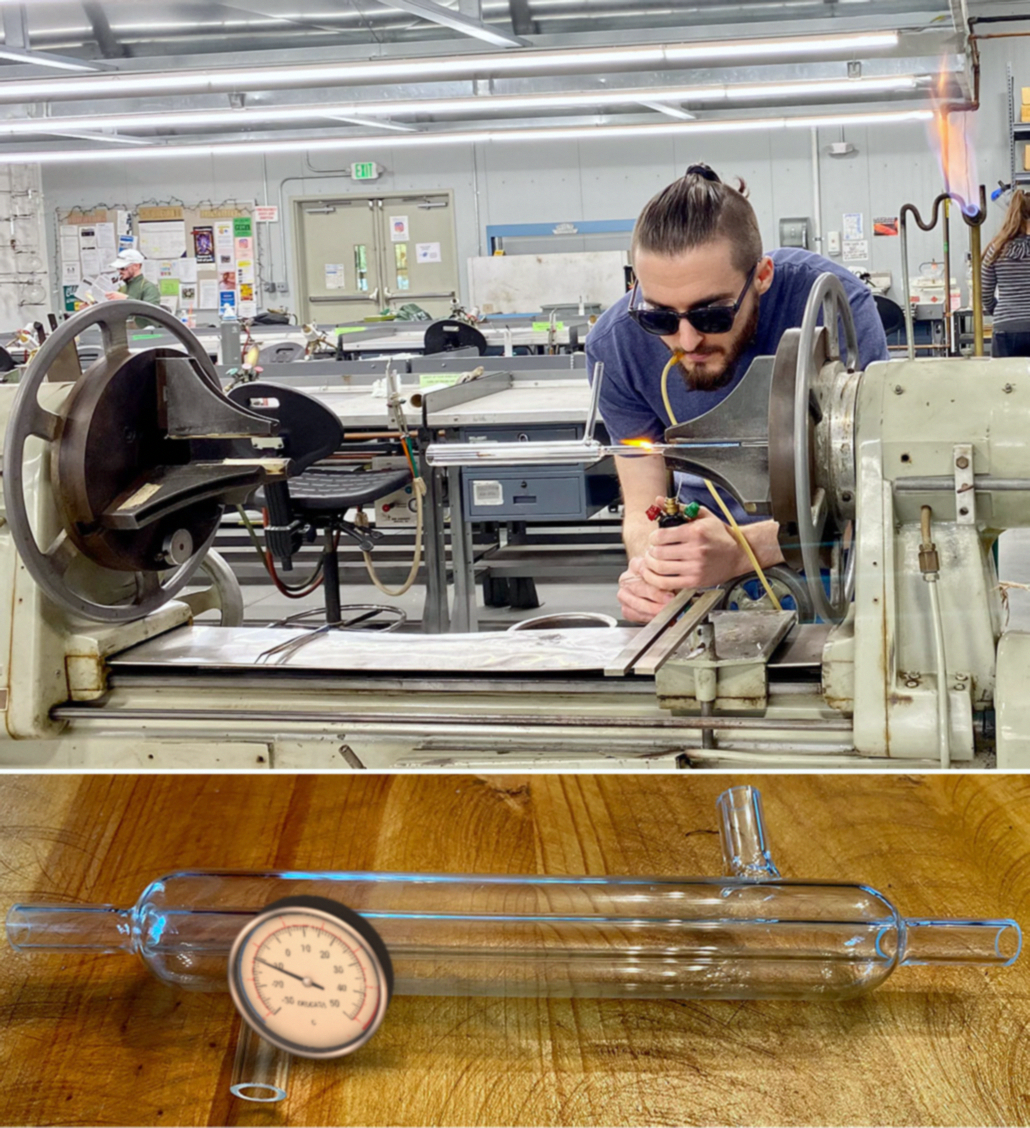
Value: -10,°C
